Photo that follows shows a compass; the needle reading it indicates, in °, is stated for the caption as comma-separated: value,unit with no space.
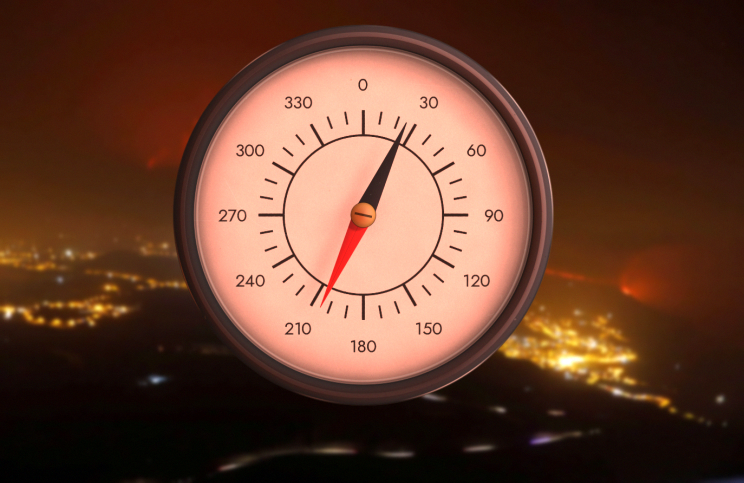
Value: 205,°
